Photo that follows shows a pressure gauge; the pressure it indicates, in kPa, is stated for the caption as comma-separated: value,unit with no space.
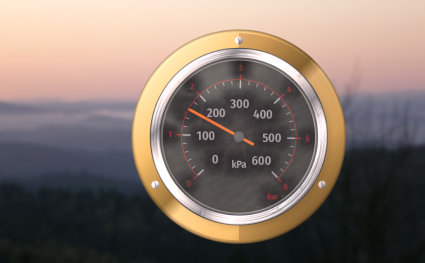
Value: 160,kPa
